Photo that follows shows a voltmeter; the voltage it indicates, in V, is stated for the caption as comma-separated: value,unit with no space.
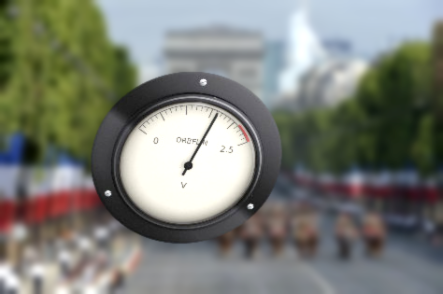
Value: 1.6,V
